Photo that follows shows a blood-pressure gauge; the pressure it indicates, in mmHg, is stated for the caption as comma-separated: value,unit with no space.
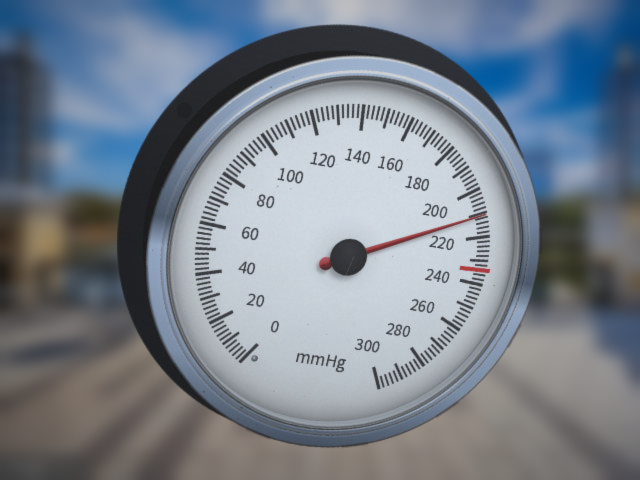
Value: 210,mmHg
